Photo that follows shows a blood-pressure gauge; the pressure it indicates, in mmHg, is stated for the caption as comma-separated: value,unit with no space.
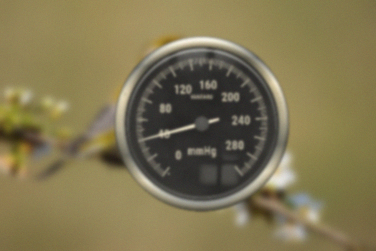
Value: 40,mmHg
